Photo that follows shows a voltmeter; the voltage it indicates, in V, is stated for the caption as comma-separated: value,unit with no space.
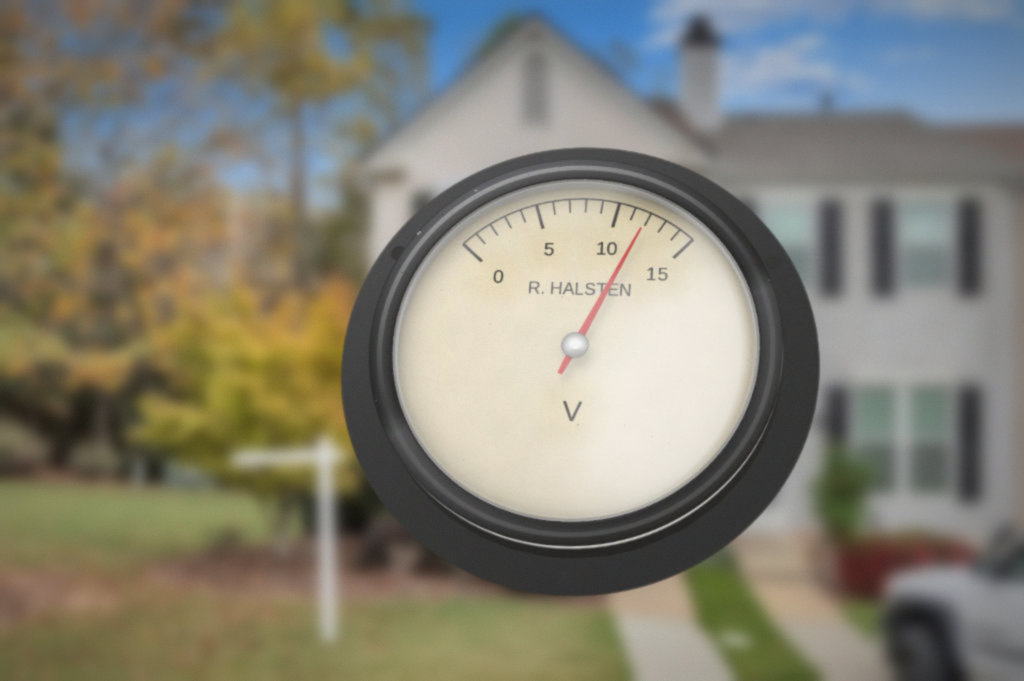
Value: 12,V
